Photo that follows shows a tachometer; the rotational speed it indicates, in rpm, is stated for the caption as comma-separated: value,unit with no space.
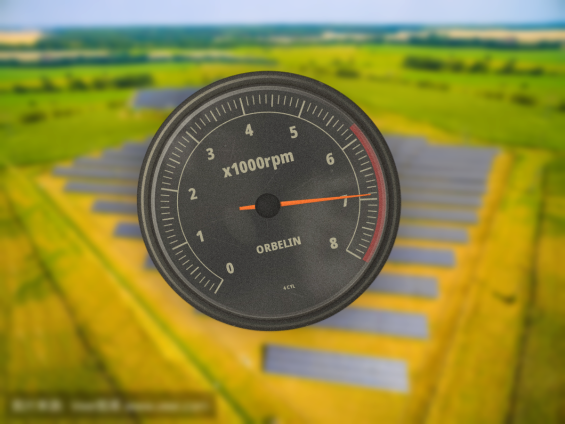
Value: 6900,rpm
